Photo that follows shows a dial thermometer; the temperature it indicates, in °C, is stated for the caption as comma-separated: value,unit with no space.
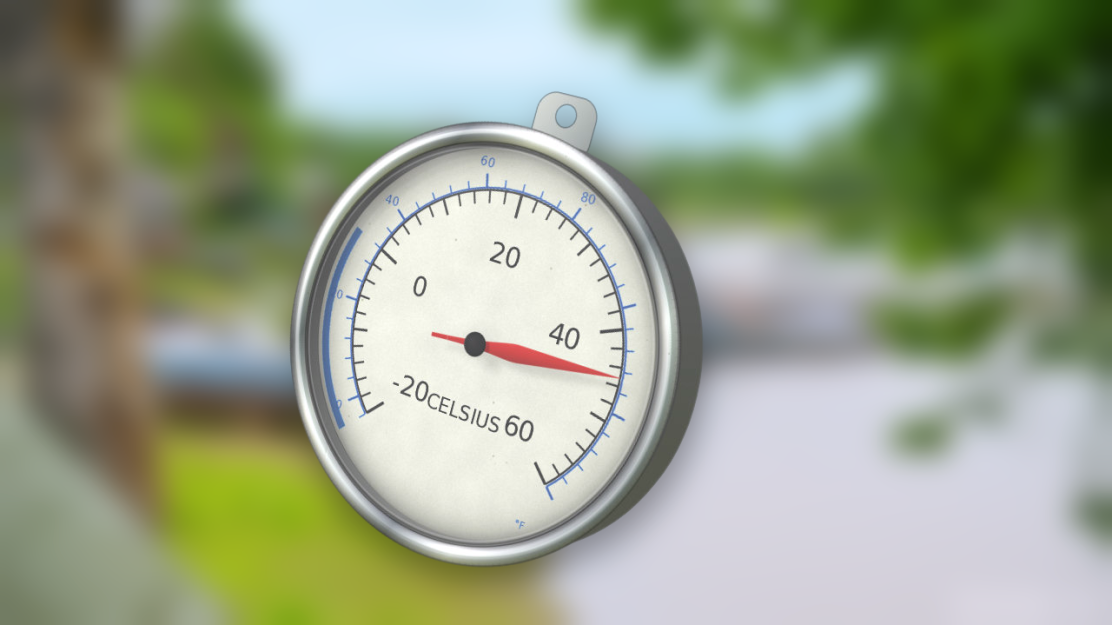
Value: 45,°C
